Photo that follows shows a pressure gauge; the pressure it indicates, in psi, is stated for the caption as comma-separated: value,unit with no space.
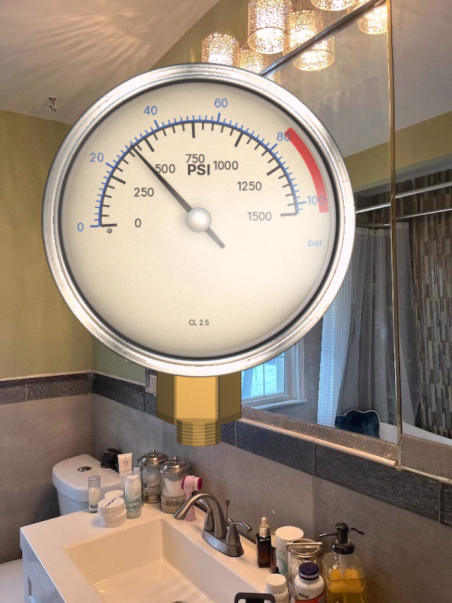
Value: 425,psi
